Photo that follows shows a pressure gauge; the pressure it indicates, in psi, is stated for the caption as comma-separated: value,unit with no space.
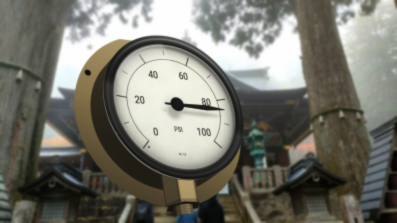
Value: 85,psi
